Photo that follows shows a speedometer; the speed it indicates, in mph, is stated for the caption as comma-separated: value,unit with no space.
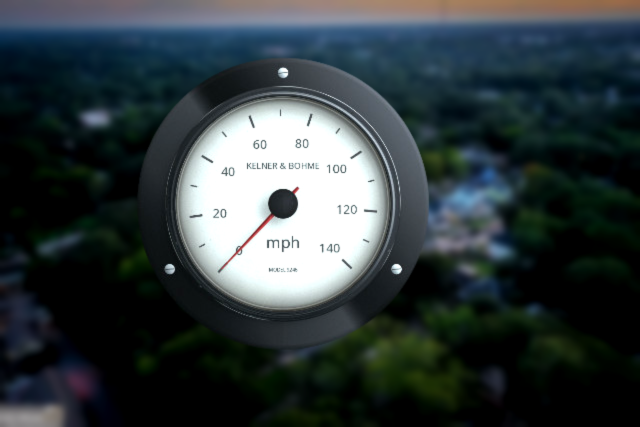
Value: 0,mph
